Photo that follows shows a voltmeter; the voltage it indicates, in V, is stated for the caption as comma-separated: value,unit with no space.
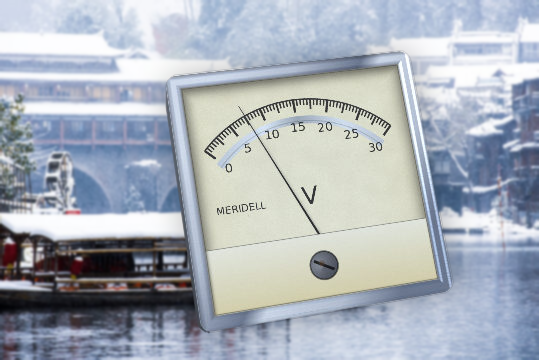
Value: 7.5,V
